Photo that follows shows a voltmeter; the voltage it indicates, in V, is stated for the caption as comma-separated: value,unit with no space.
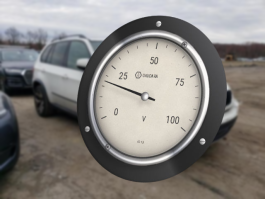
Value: 17.5,V
